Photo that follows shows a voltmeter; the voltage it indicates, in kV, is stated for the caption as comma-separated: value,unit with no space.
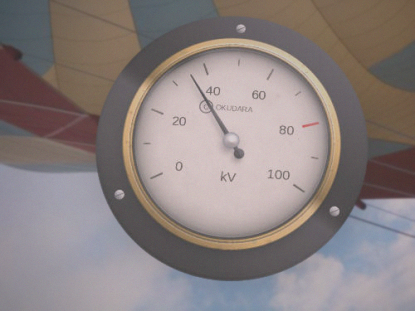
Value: 35,kV
